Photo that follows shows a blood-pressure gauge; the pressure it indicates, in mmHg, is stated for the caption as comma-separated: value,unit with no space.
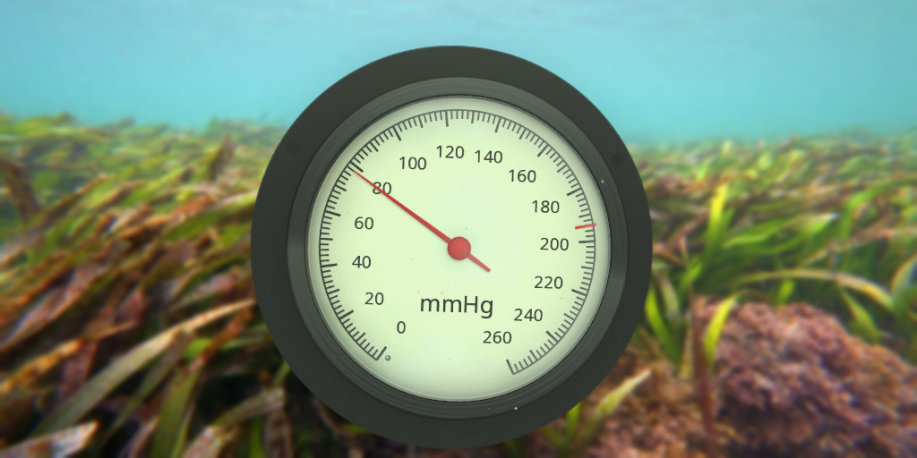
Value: 78,mmHg
